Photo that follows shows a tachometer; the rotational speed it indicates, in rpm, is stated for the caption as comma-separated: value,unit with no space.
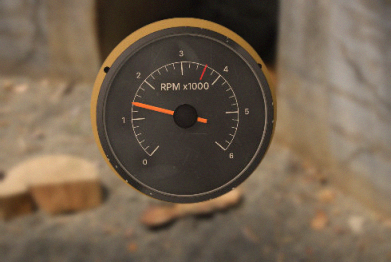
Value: 1400,rpm
